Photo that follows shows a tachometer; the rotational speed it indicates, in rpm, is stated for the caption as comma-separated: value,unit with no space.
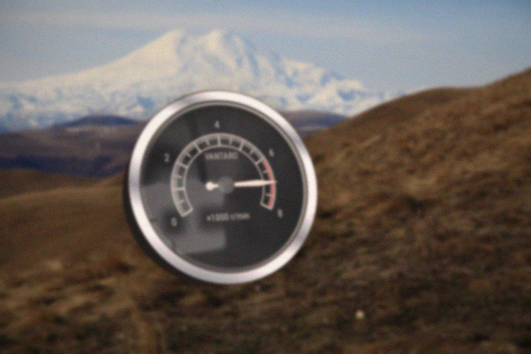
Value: 7000,rpm
